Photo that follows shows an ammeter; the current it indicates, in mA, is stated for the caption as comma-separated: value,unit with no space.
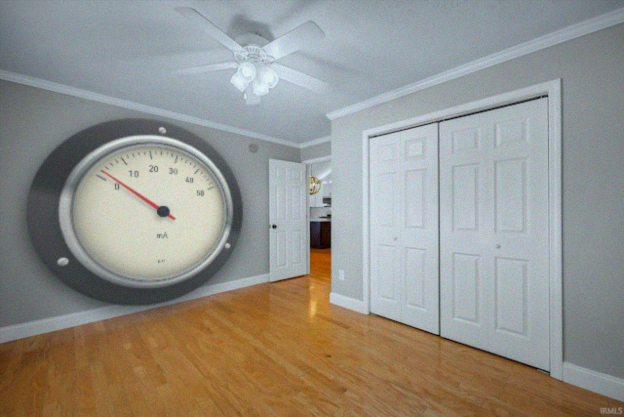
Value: 2,mA
